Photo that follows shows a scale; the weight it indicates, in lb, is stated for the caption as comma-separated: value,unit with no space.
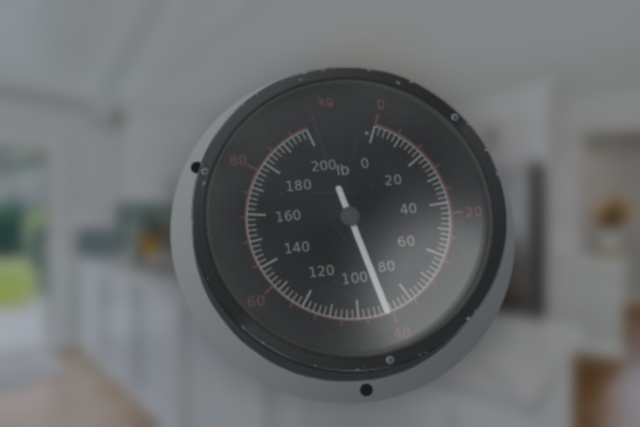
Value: 90,lb
